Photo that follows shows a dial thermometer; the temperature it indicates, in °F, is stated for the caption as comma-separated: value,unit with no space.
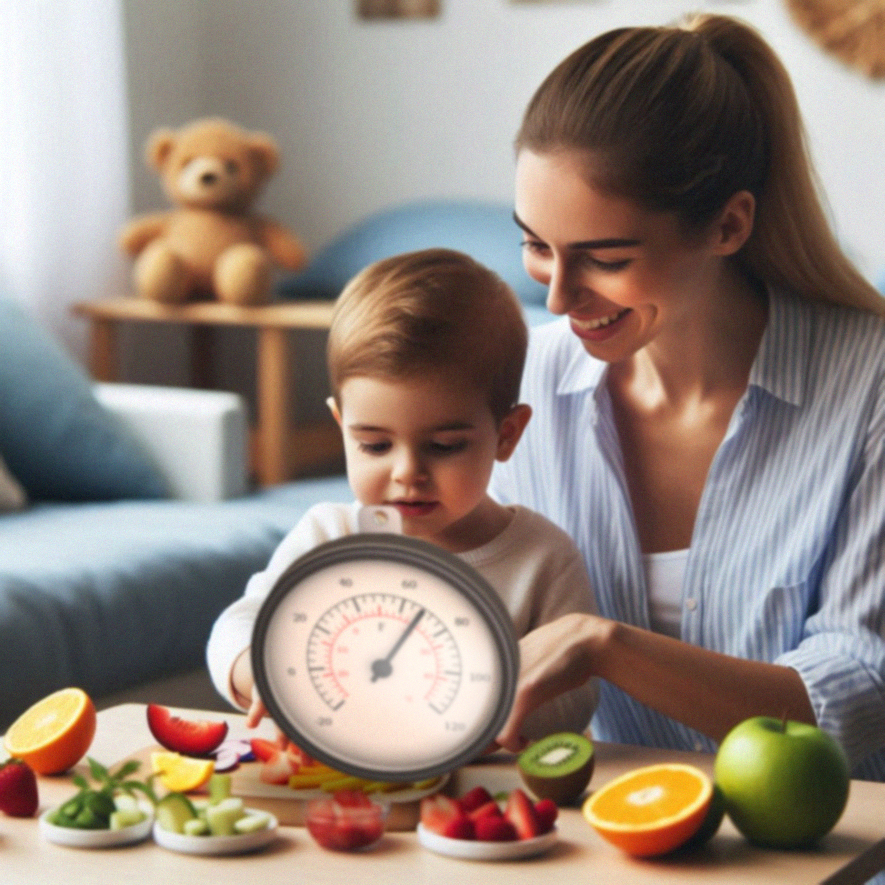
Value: 68,°F
